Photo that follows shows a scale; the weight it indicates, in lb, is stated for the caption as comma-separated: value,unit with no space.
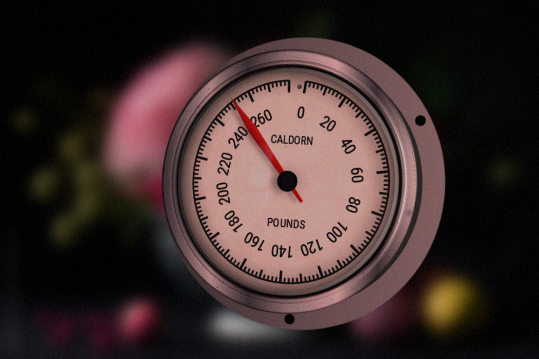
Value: 252,lb
